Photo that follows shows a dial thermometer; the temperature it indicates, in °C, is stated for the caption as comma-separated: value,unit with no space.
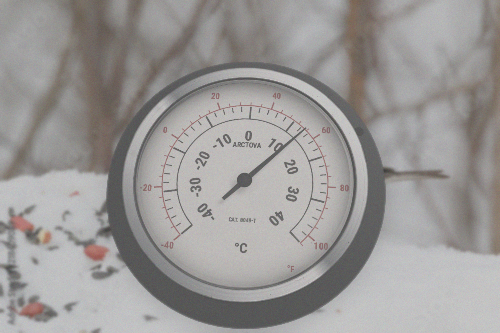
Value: 13,°C
